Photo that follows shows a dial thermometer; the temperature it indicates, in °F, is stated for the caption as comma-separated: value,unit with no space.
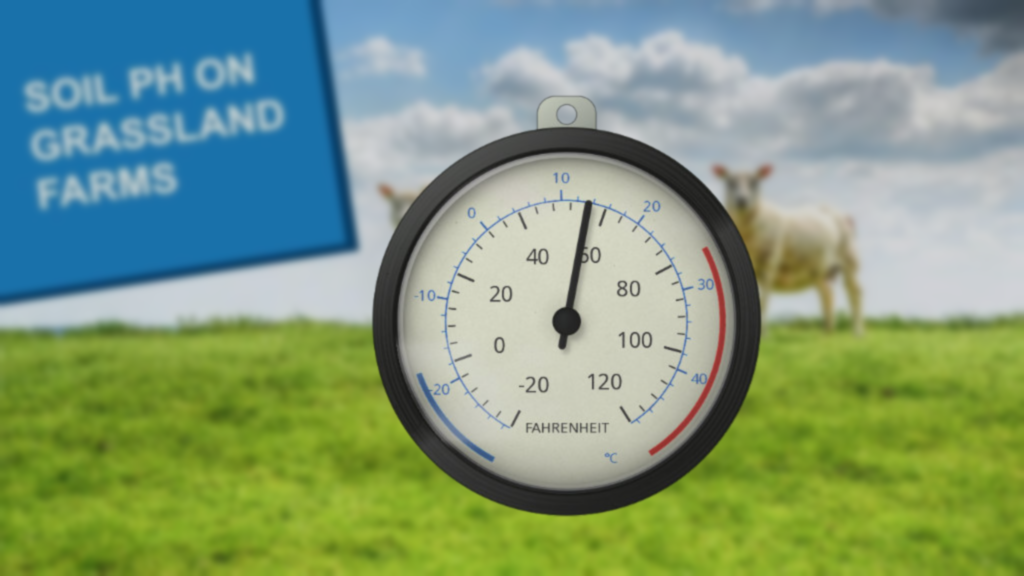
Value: 56,°F
